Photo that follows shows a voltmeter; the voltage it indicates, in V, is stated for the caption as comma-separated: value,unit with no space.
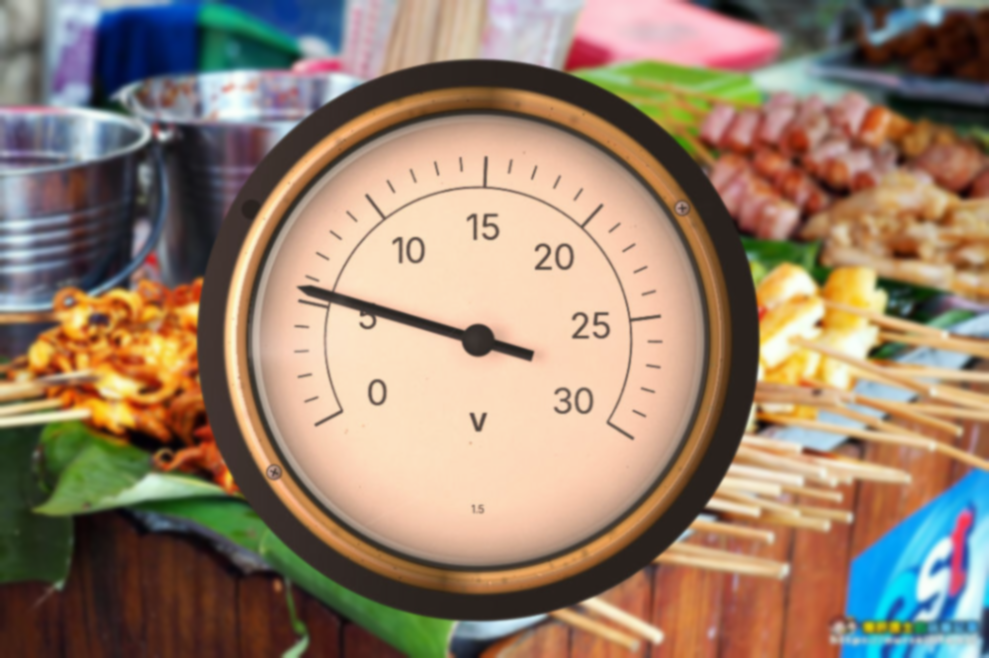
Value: 5.5,V
